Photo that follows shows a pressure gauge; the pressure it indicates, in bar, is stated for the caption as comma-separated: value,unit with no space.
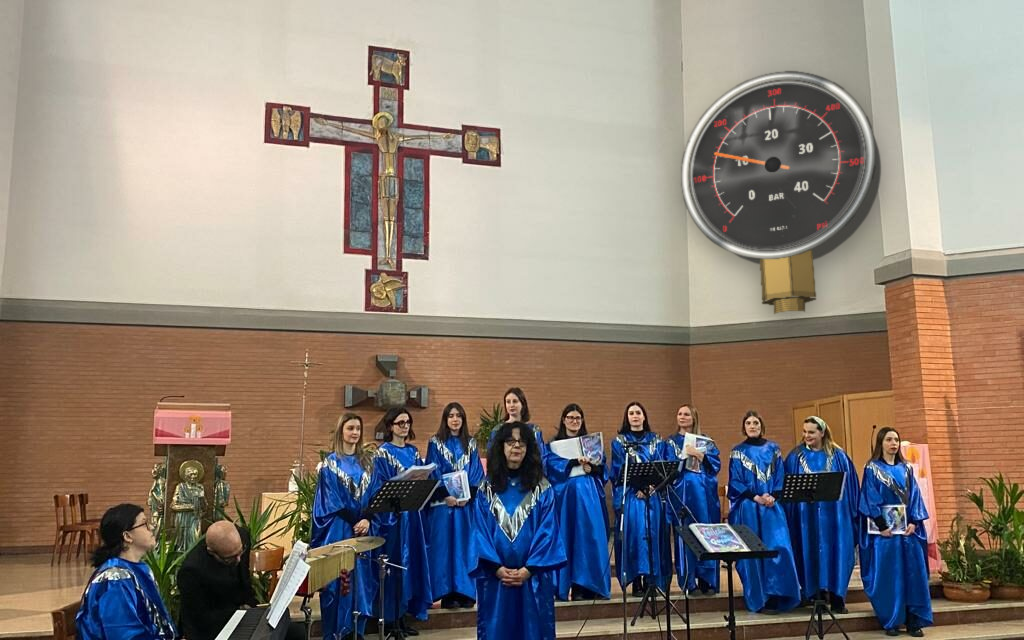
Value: 10,bar
